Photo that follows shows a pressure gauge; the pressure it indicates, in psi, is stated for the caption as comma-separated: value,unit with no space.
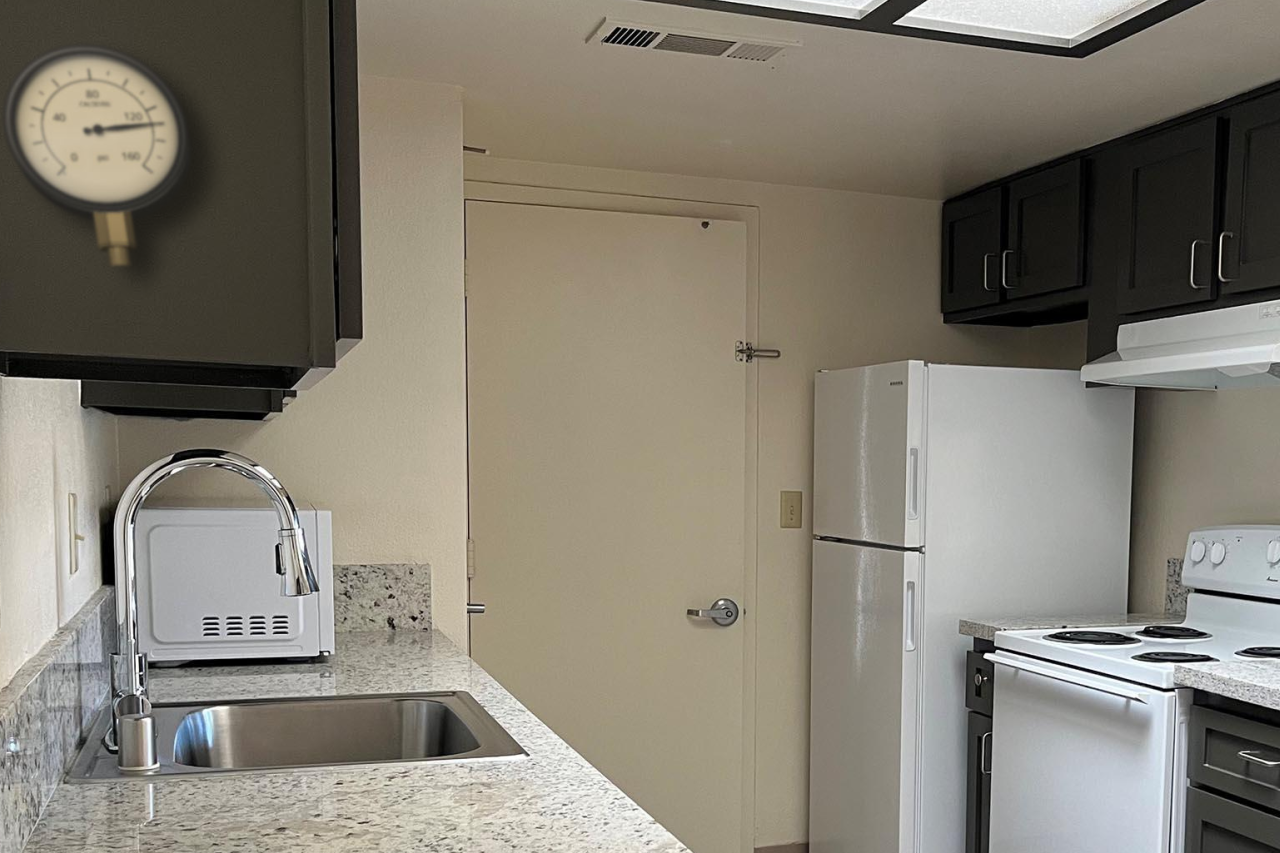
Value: 130,psi
